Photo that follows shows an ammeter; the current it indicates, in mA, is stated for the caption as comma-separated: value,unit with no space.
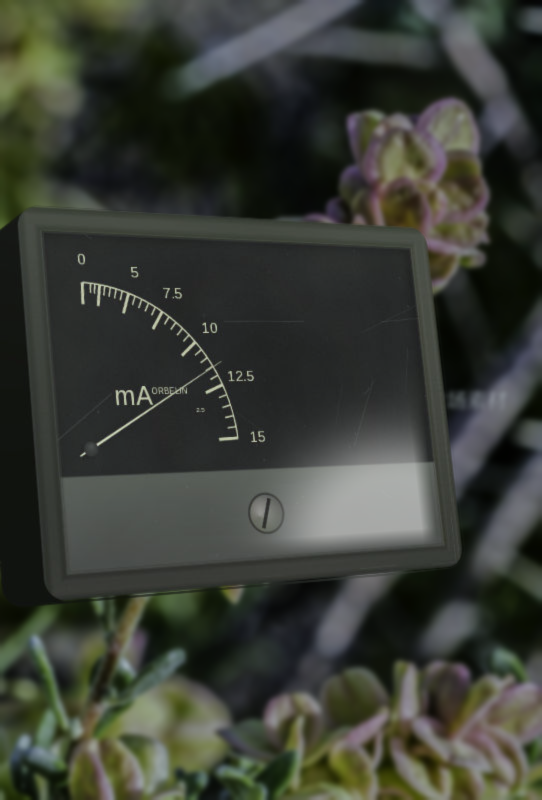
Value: 11.5,mA
